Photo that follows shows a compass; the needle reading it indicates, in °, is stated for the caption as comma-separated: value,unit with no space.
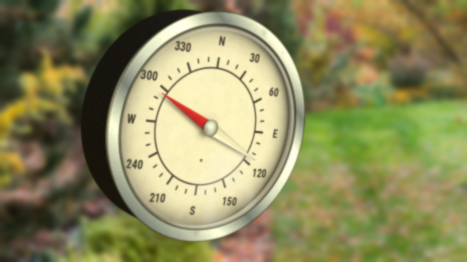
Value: 295,°
